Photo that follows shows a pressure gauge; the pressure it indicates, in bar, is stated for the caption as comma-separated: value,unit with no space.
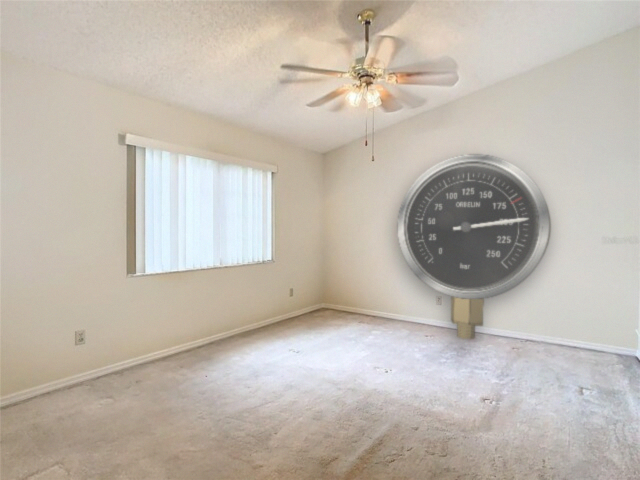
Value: 200,bar
